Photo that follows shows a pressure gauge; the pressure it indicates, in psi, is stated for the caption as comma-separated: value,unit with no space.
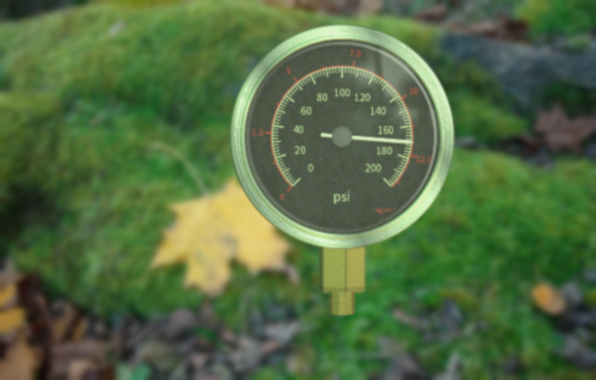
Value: 170,psi
